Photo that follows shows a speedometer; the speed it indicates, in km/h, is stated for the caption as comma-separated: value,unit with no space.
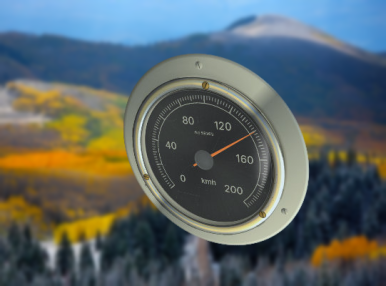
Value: 140,km/h
